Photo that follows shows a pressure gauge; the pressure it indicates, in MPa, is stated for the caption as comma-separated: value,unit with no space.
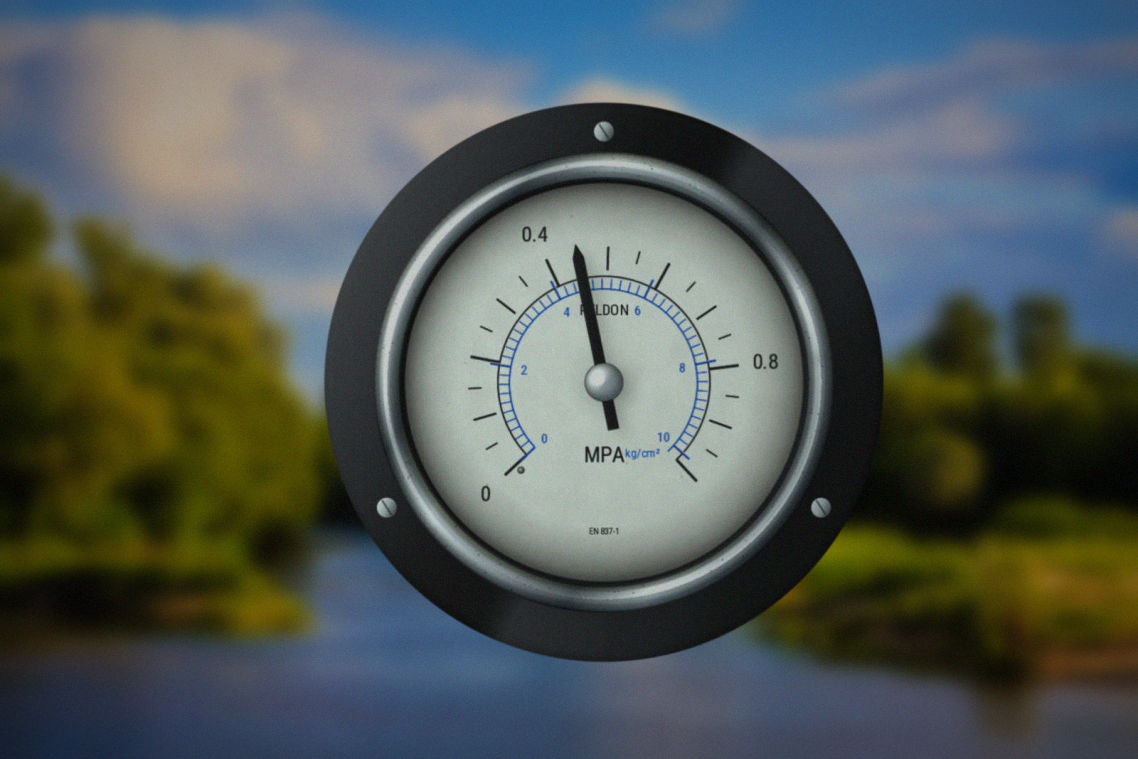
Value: 0.45,MPa
